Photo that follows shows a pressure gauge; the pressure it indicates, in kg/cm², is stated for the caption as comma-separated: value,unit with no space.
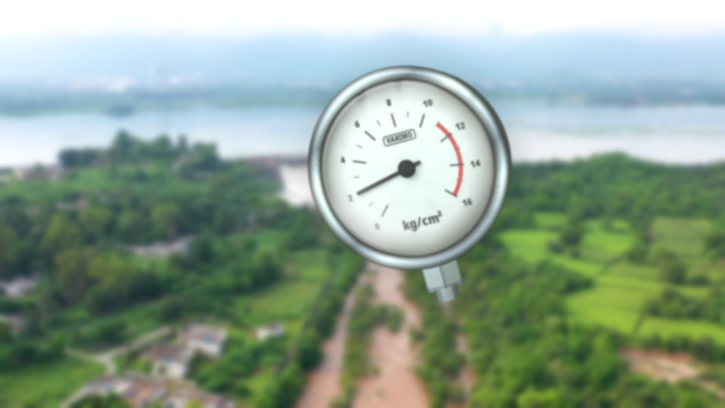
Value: 2,kg/cm²
